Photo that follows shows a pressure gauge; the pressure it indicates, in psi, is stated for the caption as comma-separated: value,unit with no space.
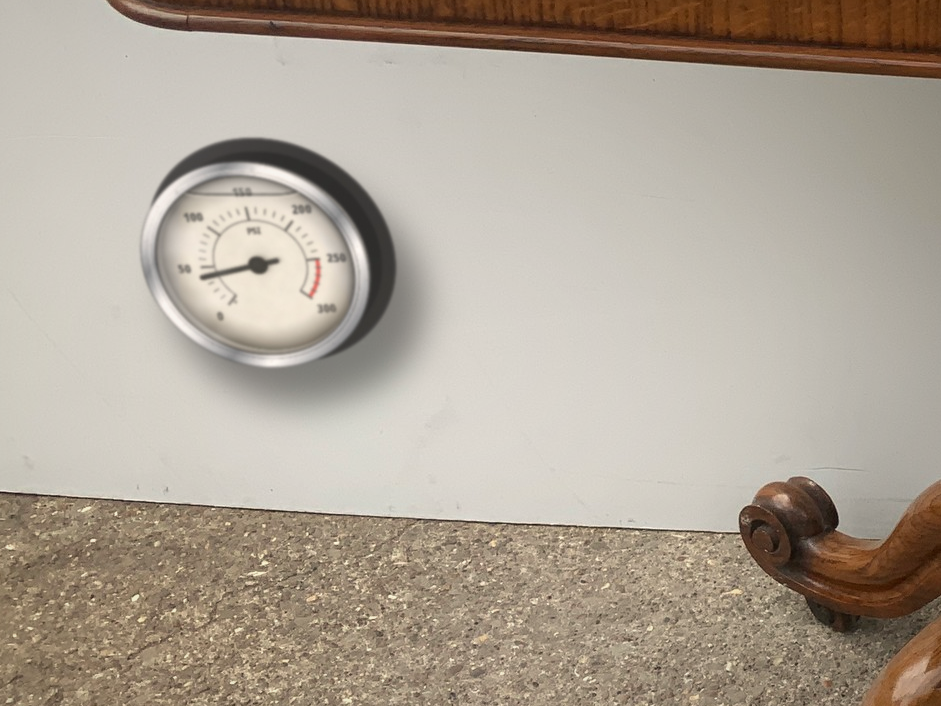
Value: 40,psi
